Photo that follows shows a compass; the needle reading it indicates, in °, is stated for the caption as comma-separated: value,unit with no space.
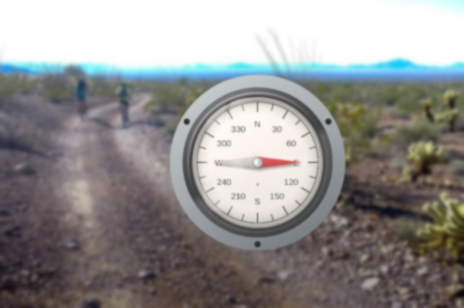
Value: 90,°
